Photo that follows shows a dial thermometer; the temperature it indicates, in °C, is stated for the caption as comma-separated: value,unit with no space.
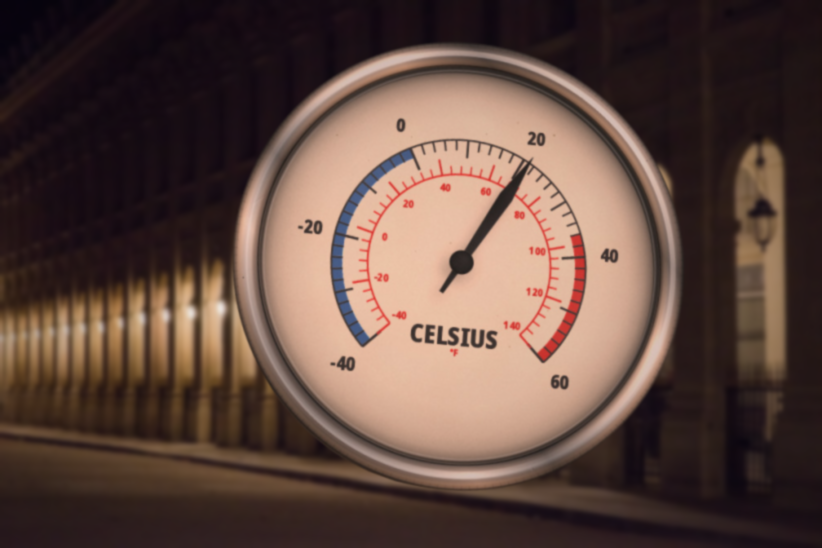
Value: 21,°C
